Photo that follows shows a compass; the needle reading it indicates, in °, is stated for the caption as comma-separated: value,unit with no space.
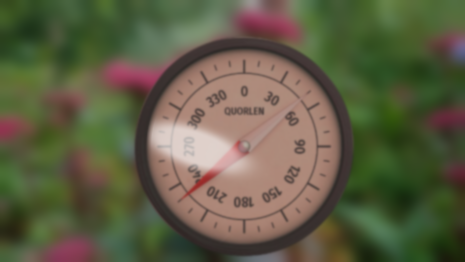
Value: 230,°
